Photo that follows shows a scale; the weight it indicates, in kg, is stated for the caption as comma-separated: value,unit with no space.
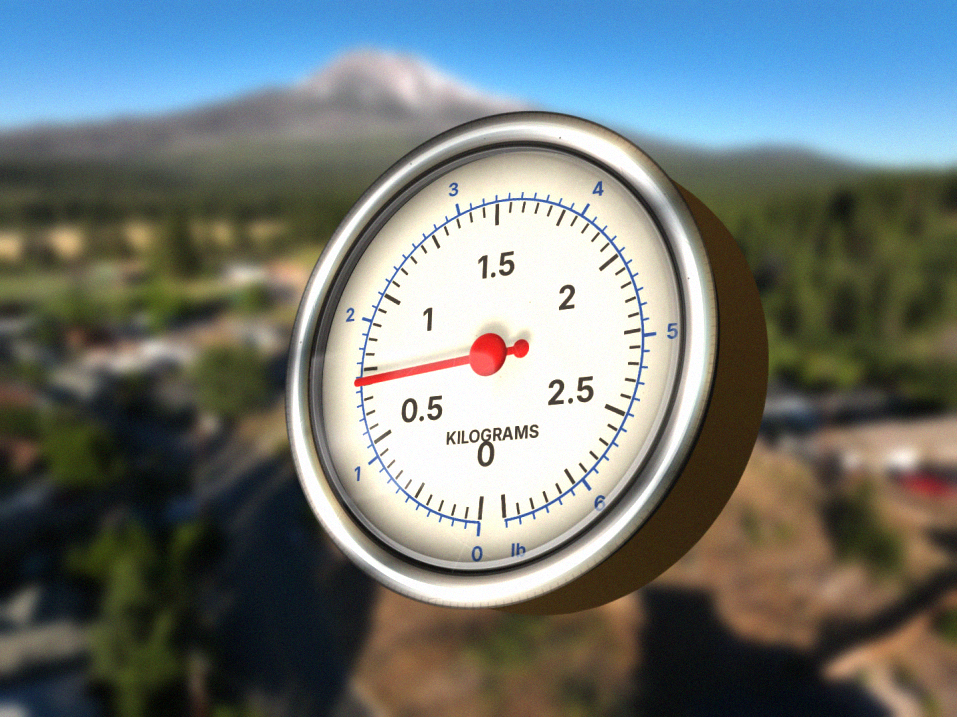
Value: 0.7,kg
